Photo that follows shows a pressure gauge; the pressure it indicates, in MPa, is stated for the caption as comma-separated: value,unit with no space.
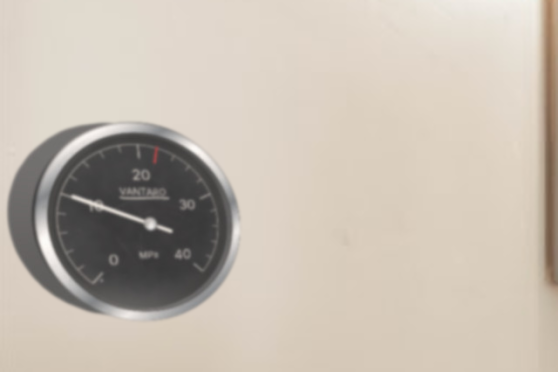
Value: 10,MPa
